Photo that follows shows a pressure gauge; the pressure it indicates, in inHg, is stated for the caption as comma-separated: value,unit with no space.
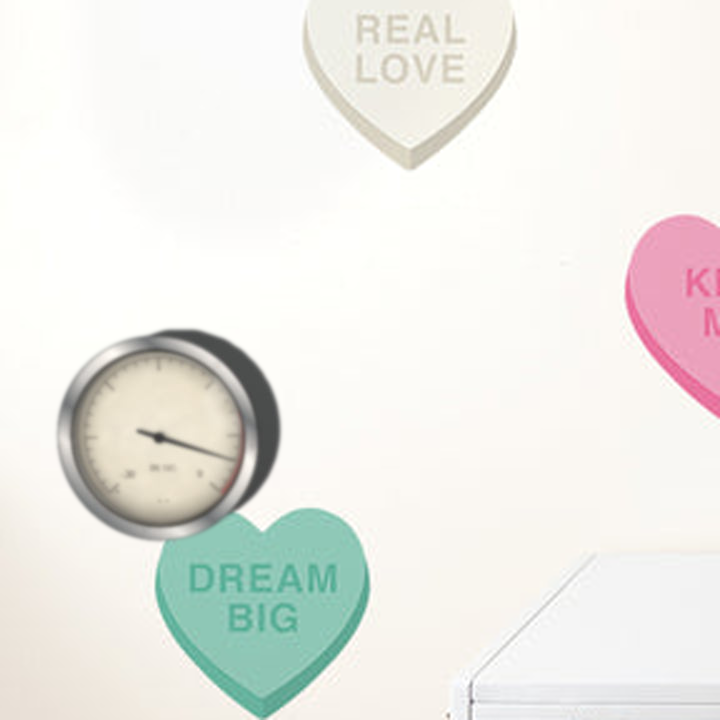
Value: -3,inHg
